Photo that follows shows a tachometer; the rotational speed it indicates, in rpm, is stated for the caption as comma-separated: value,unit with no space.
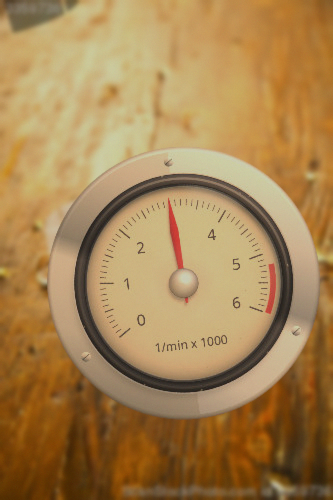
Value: 3000,rpm
